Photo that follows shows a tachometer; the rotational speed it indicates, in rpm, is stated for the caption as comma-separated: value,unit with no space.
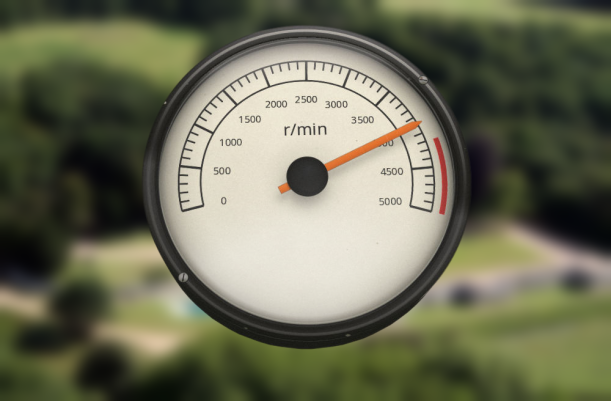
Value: 4000,rpm
